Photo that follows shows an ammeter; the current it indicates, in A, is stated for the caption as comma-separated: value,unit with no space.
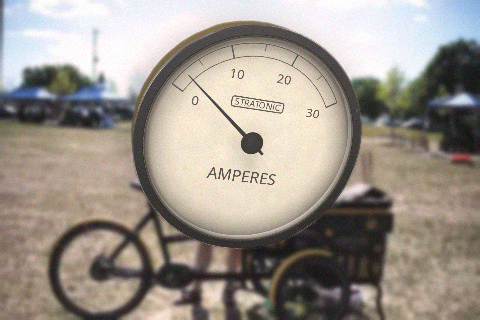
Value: 2.5,A
